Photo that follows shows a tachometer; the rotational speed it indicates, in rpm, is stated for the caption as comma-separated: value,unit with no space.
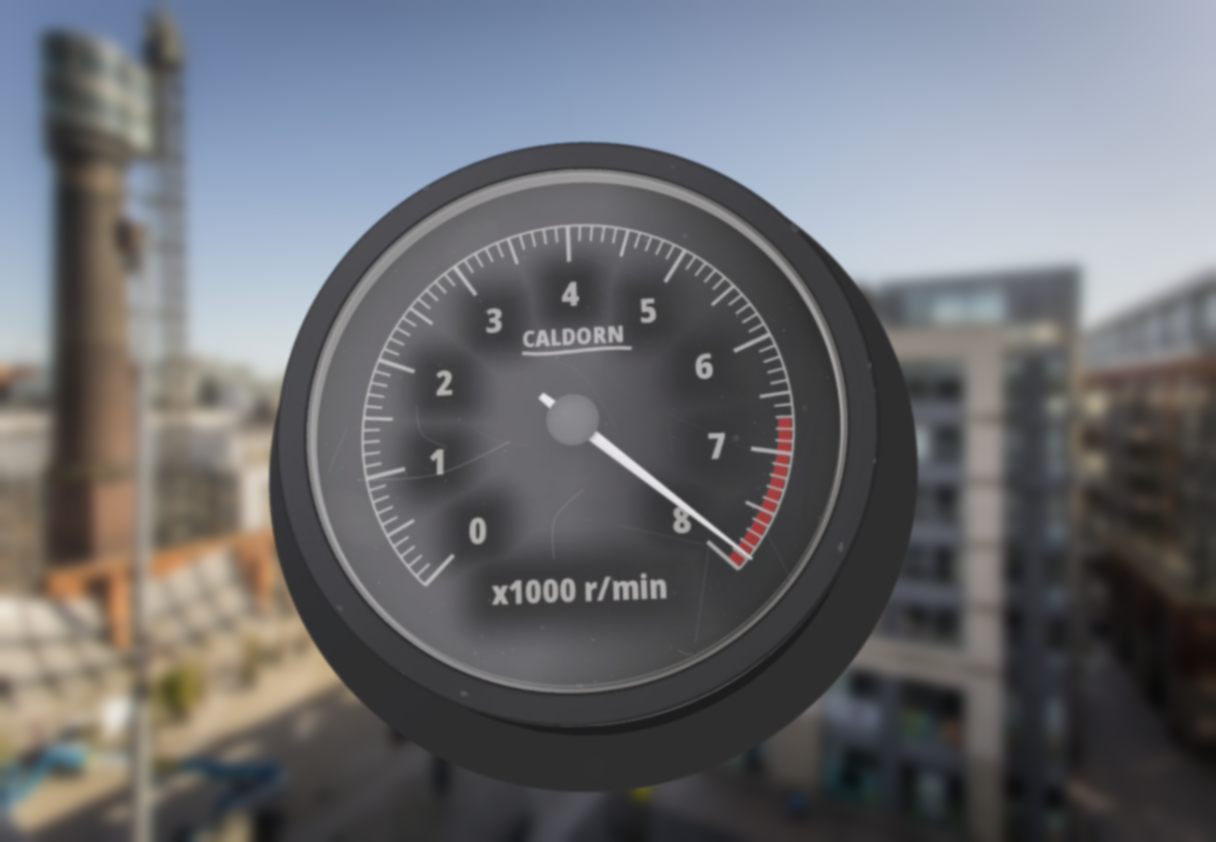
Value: 7900,rpm
